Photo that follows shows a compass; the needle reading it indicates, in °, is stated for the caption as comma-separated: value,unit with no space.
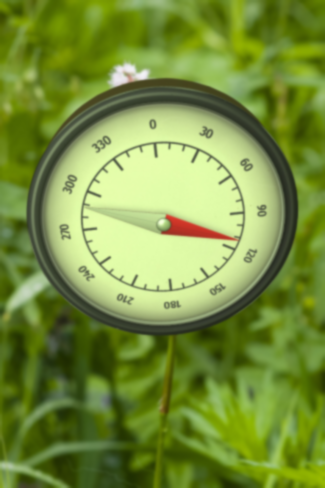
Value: 110,°
